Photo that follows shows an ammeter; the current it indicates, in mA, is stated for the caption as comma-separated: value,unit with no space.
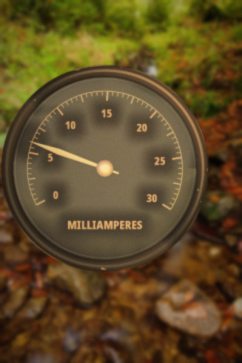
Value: 6,mA
